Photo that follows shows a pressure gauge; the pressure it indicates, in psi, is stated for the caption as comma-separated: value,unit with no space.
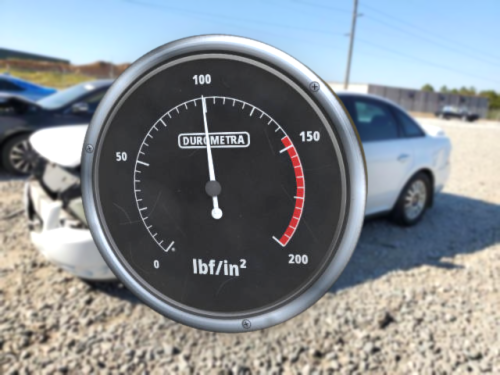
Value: 100,psi
